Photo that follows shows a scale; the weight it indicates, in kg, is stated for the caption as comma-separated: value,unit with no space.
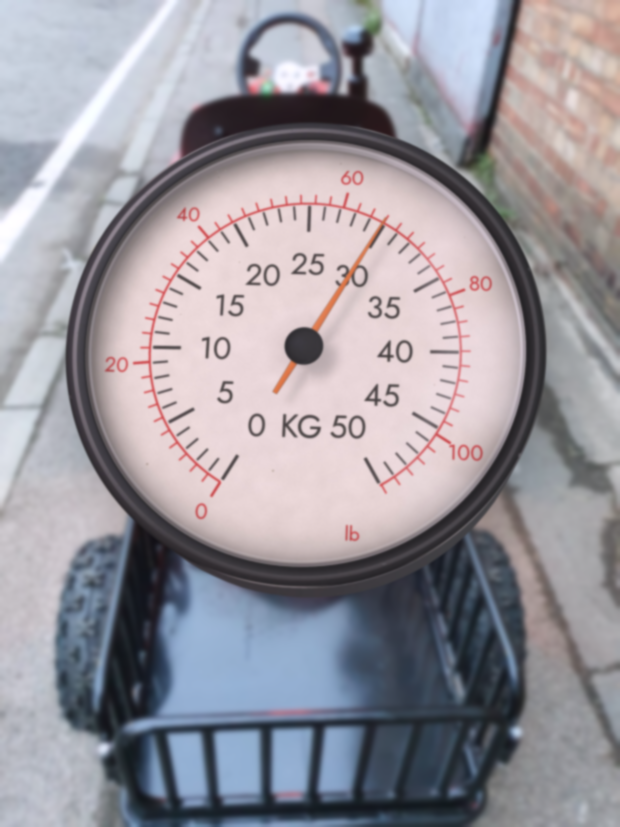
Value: 30,kg
